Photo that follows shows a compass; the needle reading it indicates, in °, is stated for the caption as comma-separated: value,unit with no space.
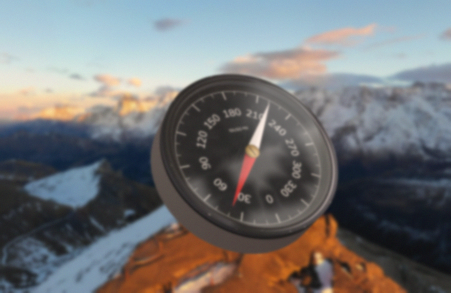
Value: 40,°
